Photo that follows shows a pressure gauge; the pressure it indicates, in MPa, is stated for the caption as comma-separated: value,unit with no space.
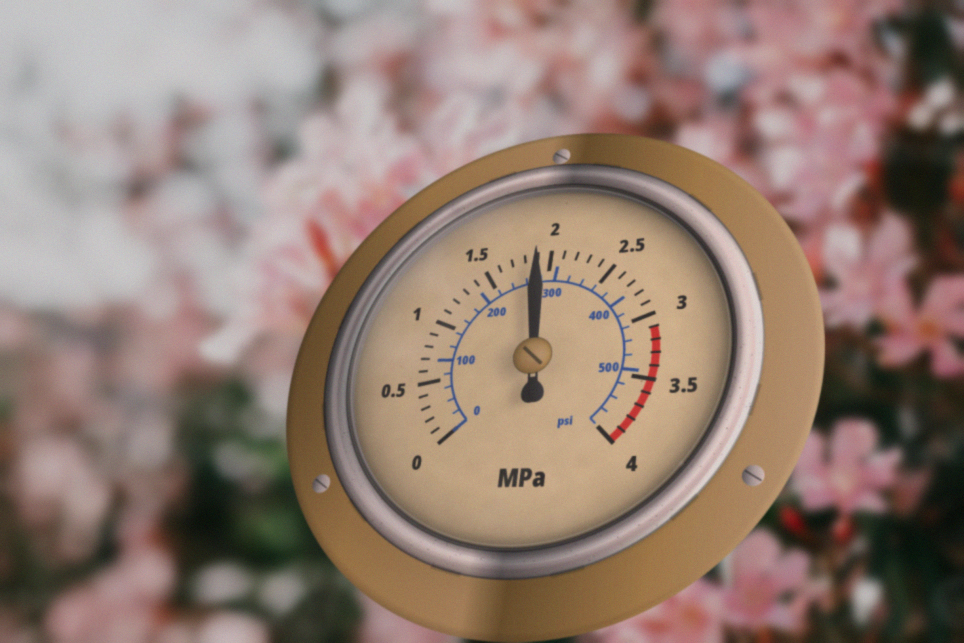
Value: 1.9,MPa
